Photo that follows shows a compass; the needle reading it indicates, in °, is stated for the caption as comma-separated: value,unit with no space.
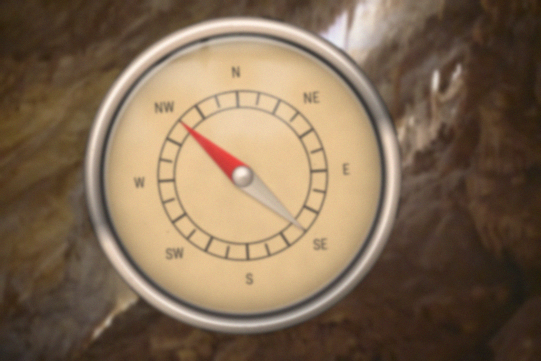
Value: 315,°
